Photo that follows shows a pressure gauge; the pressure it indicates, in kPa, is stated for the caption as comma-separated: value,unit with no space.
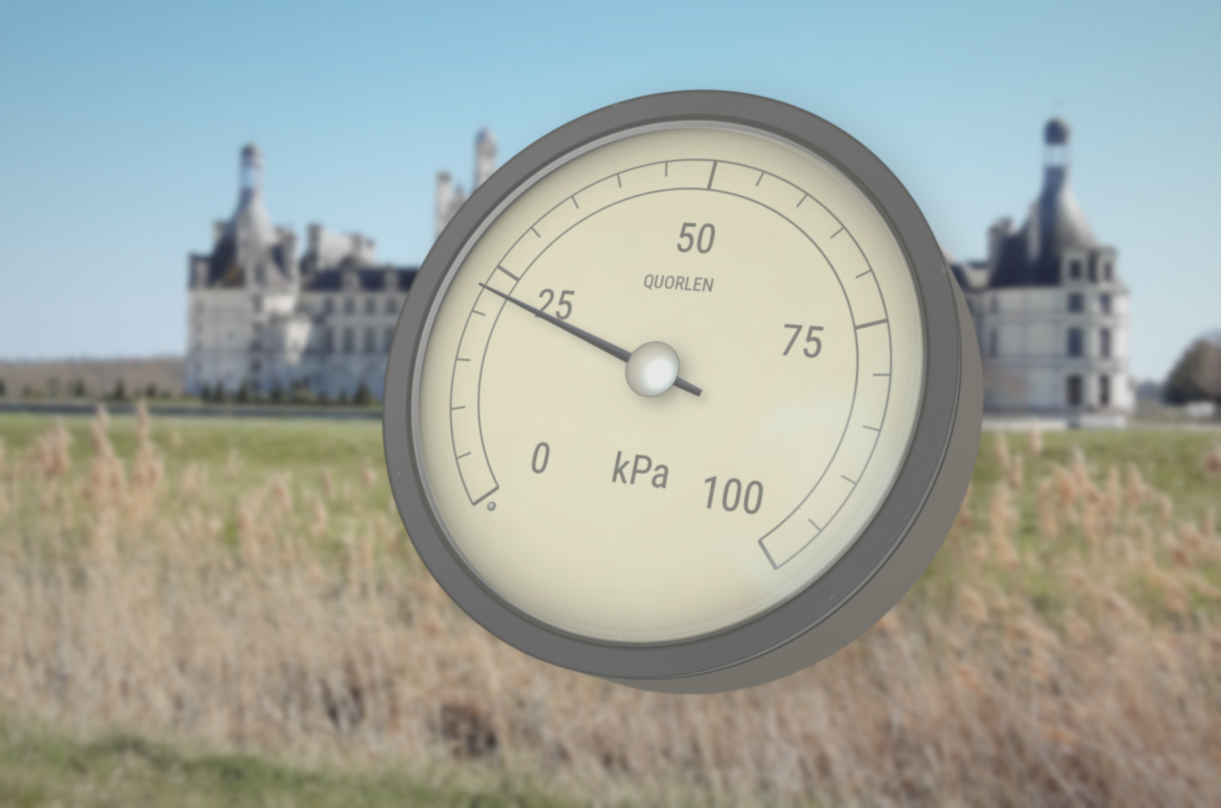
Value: 22.5,kPa
